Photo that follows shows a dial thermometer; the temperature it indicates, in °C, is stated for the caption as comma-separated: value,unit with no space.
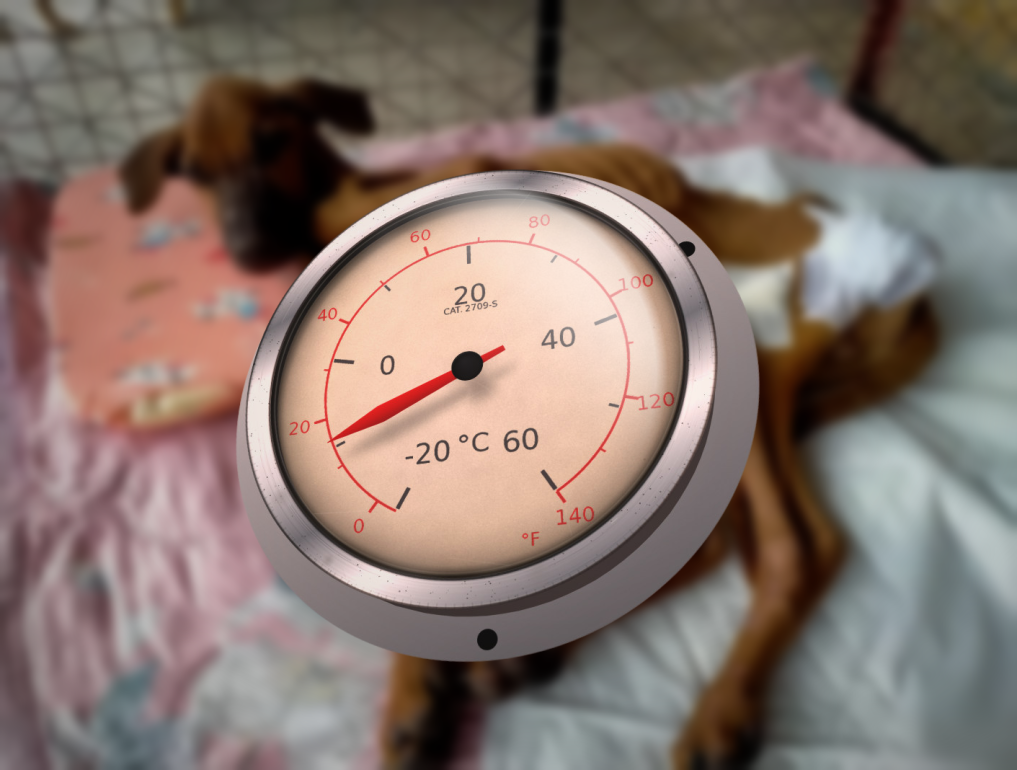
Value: -10,°C
